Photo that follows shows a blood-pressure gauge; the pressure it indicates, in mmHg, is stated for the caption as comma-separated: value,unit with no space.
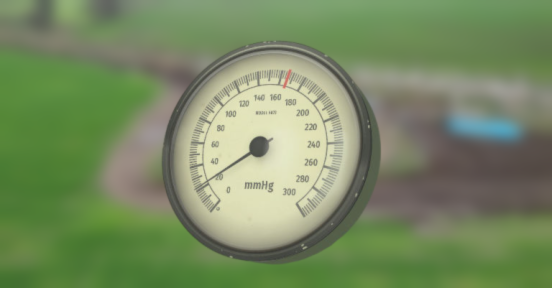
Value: 20,mmHg
